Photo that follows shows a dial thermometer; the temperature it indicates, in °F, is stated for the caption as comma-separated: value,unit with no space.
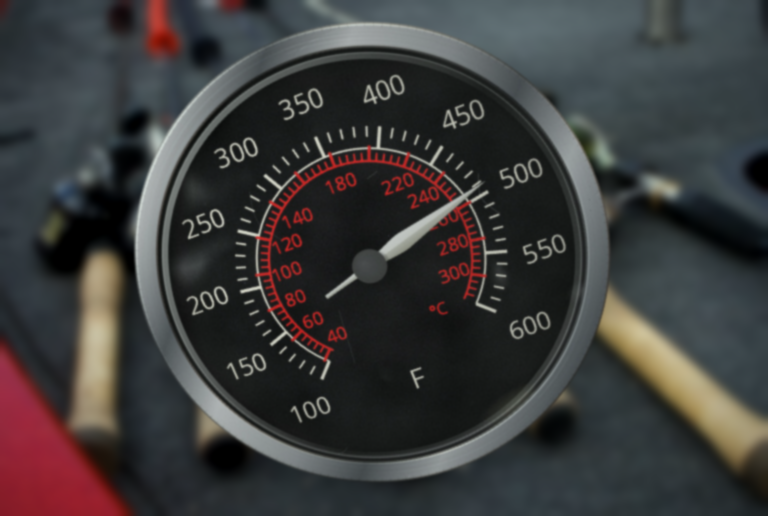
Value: 490,°F
